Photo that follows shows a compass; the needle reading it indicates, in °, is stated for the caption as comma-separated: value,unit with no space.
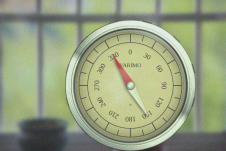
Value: 330,°
